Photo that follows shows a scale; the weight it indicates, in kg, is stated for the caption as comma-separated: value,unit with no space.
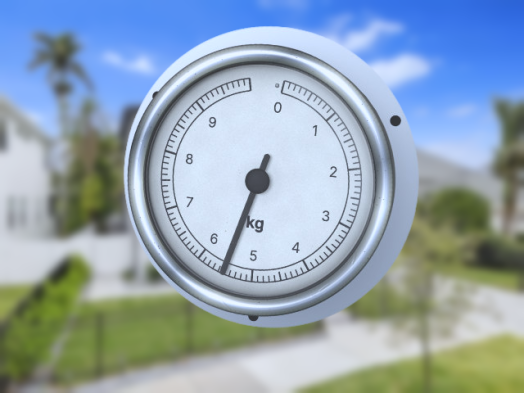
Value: 5.5,kg
